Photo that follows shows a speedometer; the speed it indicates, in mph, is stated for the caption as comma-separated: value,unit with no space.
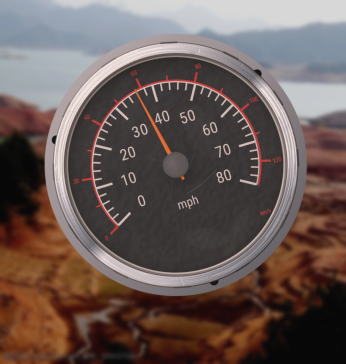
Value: 36,mph
